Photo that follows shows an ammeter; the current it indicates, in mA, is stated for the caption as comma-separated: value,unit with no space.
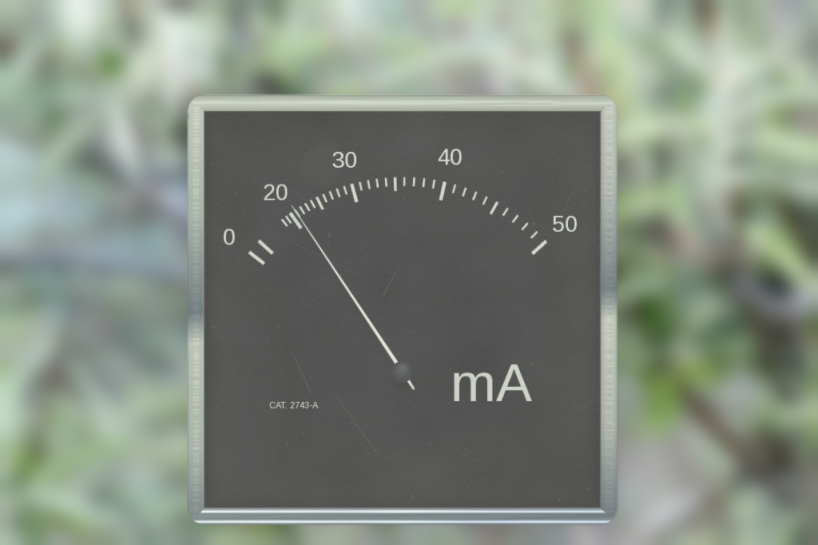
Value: 21,mA
